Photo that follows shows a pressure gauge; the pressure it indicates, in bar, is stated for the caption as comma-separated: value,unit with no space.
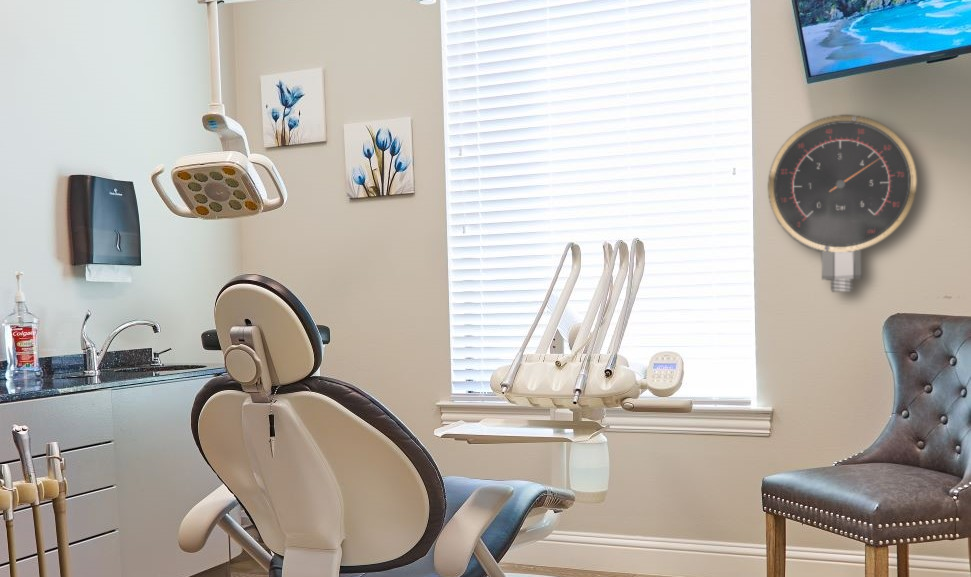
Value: 4.25,bar
